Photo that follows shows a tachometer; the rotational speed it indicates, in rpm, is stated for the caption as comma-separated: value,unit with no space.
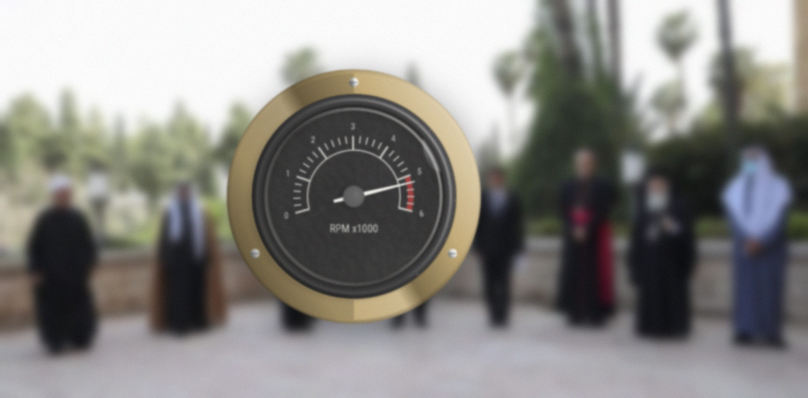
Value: 5200,rpm
